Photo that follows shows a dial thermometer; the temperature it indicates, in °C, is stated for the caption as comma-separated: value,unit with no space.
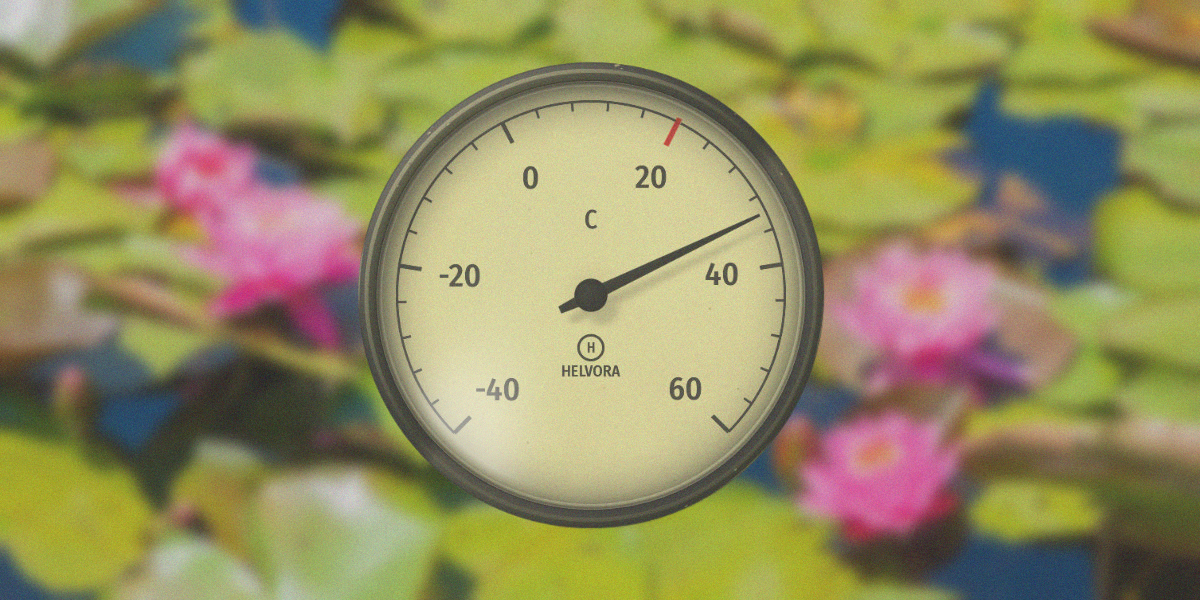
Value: 34,°C
